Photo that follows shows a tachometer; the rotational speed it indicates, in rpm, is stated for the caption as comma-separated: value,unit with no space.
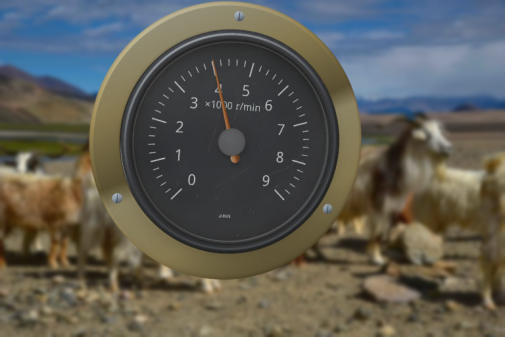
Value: 4000,rpm
